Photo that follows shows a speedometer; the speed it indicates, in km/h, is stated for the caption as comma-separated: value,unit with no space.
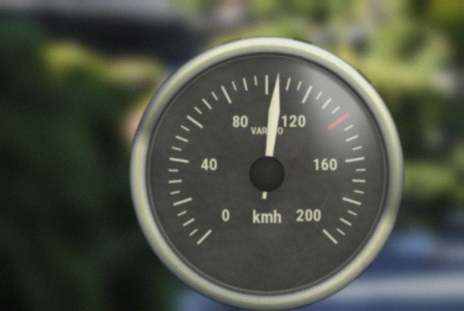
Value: 105,km/h
